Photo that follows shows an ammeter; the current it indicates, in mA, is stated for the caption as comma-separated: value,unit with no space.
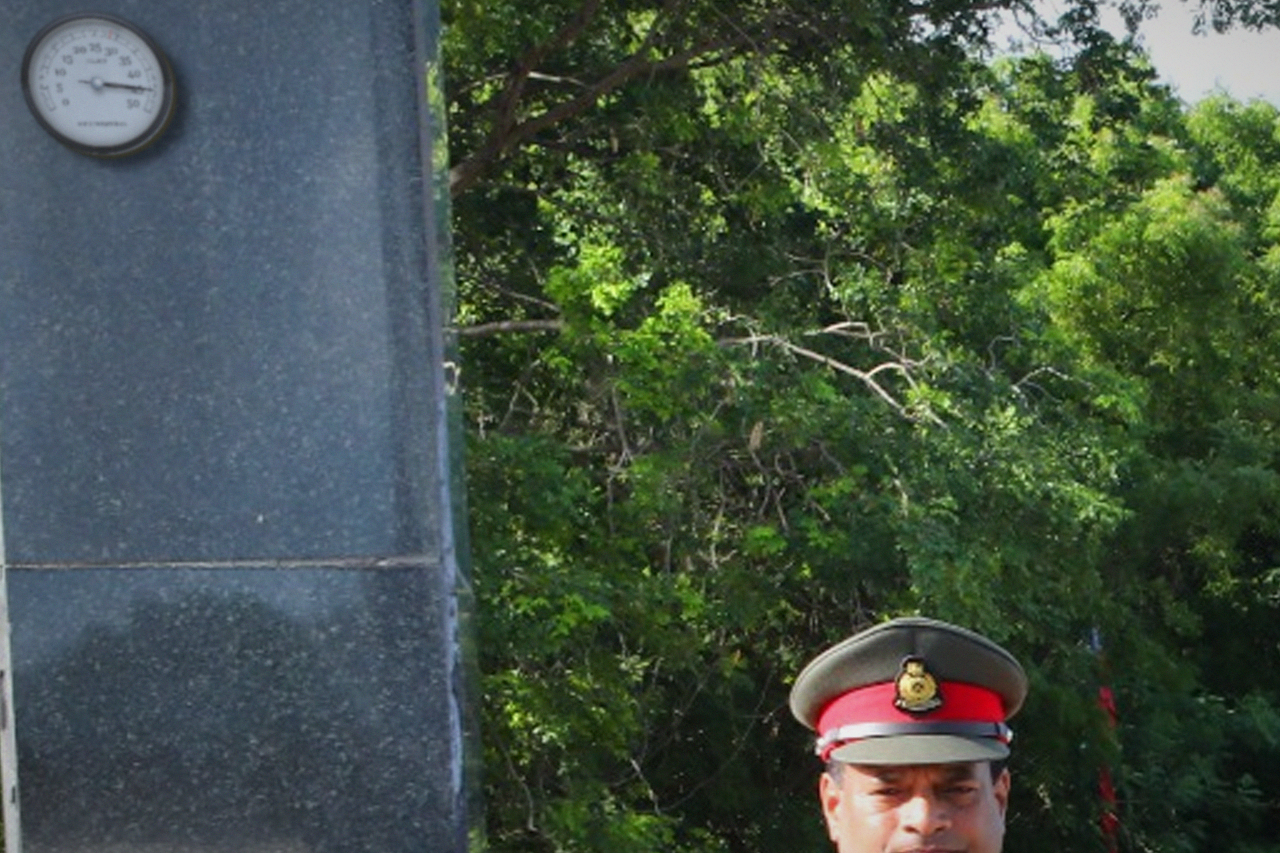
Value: 45,mA
